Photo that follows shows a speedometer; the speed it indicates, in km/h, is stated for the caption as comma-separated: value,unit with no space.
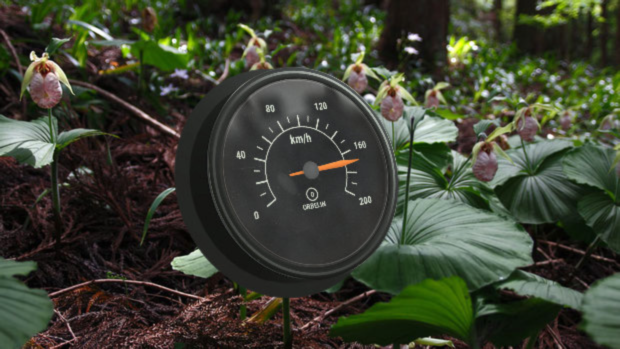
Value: 170,km/h
